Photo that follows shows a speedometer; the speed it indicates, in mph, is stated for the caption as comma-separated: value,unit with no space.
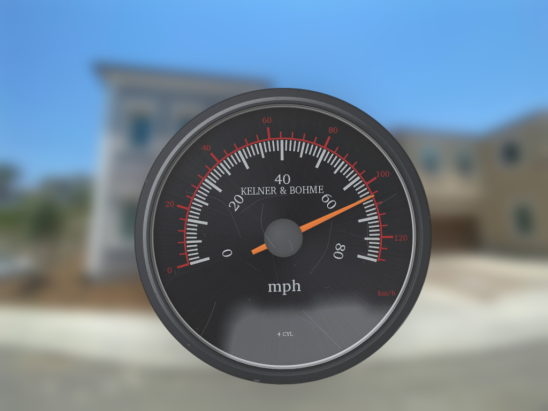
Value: 65,mph
